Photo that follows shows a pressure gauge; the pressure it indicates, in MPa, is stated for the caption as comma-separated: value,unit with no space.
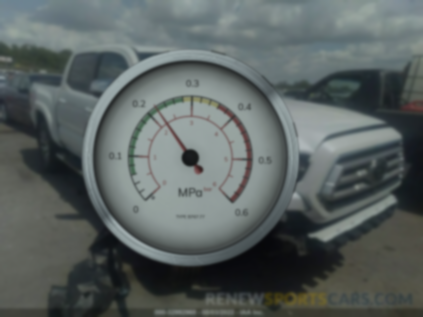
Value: 0.22,MPa
